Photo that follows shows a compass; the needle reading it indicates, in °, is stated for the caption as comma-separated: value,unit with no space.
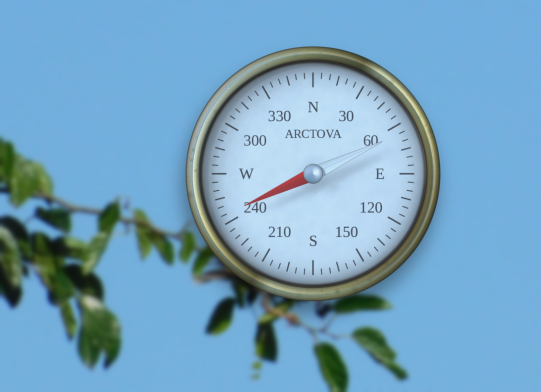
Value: 245,°
